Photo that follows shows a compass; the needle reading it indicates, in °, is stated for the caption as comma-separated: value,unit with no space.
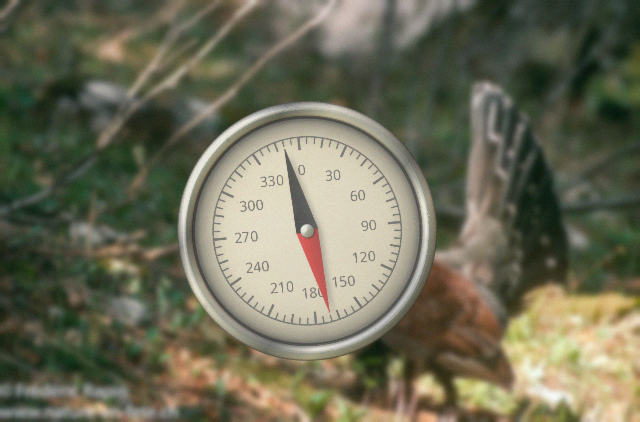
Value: 170,°
